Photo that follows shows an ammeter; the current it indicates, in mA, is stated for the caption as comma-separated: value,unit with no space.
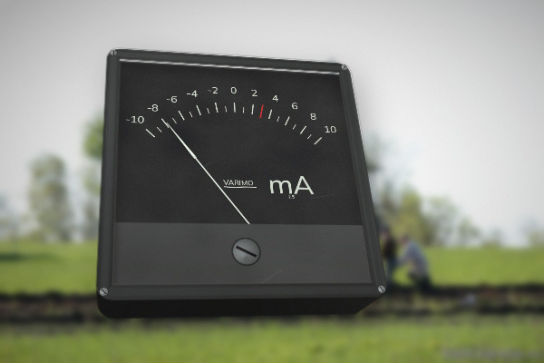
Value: -8,mA
